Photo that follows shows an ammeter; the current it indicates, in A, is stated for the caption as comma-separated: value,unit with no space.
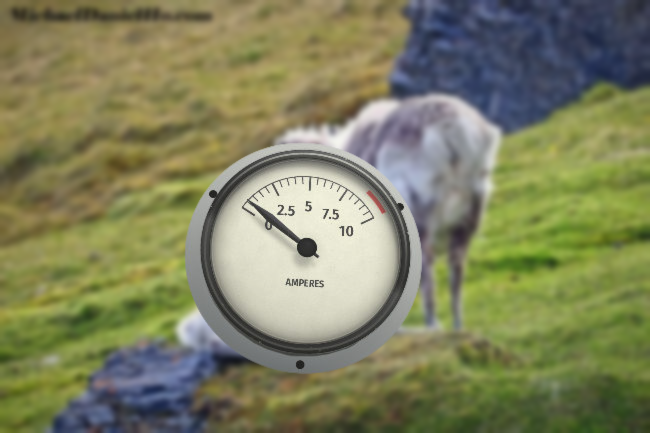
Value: 0.5,A
